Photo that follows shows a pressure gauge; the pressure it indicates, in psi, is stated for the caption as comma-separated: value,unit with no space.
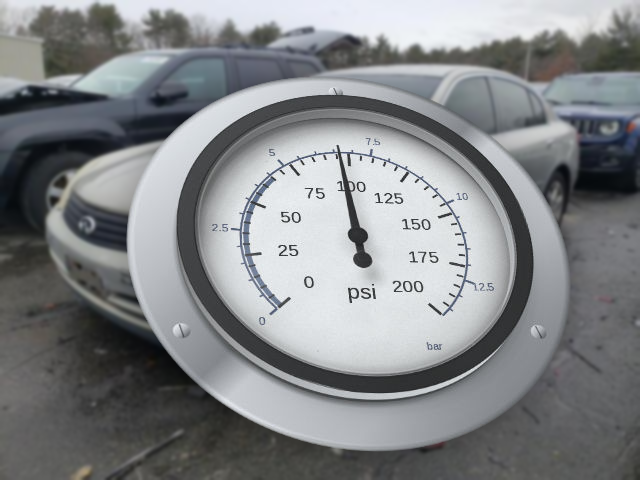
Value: 95,psi
